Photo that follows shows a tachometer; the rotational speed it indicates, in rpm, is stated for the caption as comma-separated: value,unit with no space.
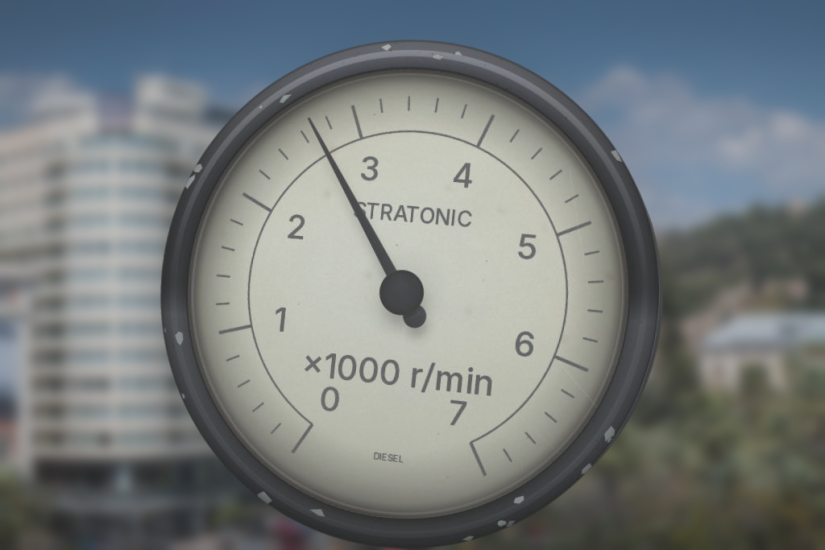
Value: 2700,rpm
